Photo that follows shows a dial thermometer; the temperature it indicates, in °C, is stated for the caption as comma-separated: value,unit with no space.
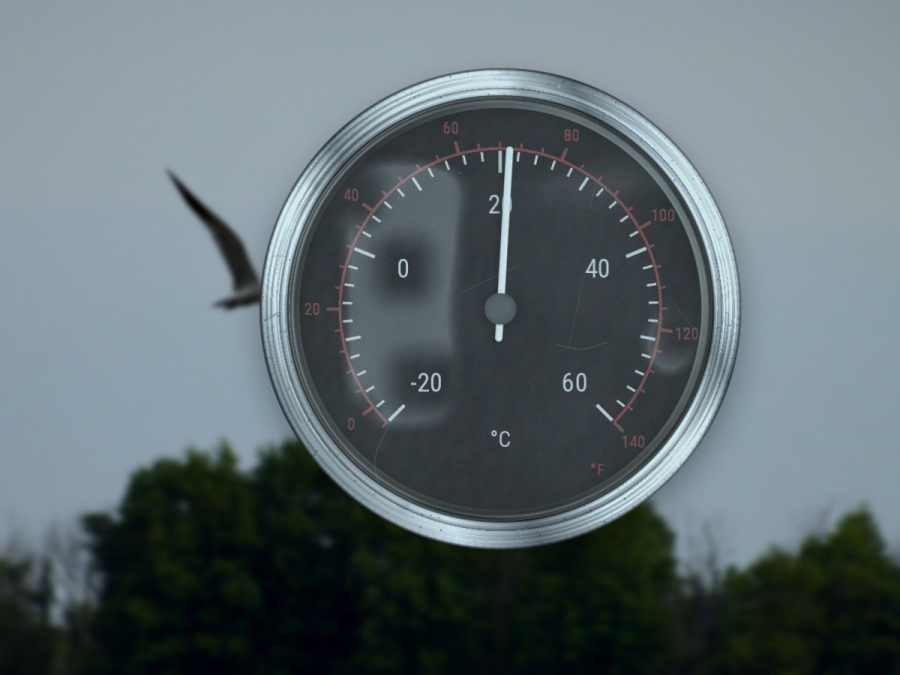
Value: 21,°C
